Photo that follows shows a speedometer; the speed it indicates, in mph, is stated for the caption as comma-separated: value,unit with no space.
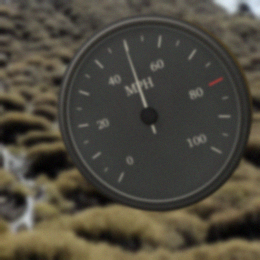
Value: 50,mph
